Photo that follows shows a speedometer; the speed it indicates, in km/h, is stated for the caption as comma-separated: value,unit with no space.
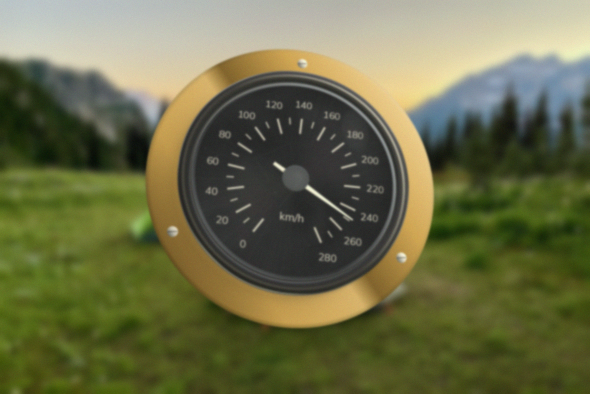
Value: 250,km/h
